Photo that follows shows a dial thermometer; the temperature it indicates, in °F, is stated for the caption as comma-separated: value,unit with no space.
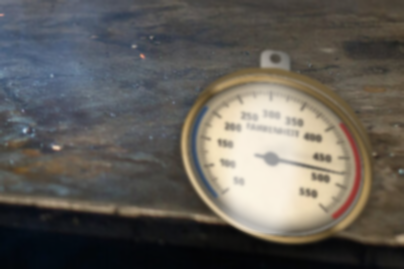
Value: 475,°F
